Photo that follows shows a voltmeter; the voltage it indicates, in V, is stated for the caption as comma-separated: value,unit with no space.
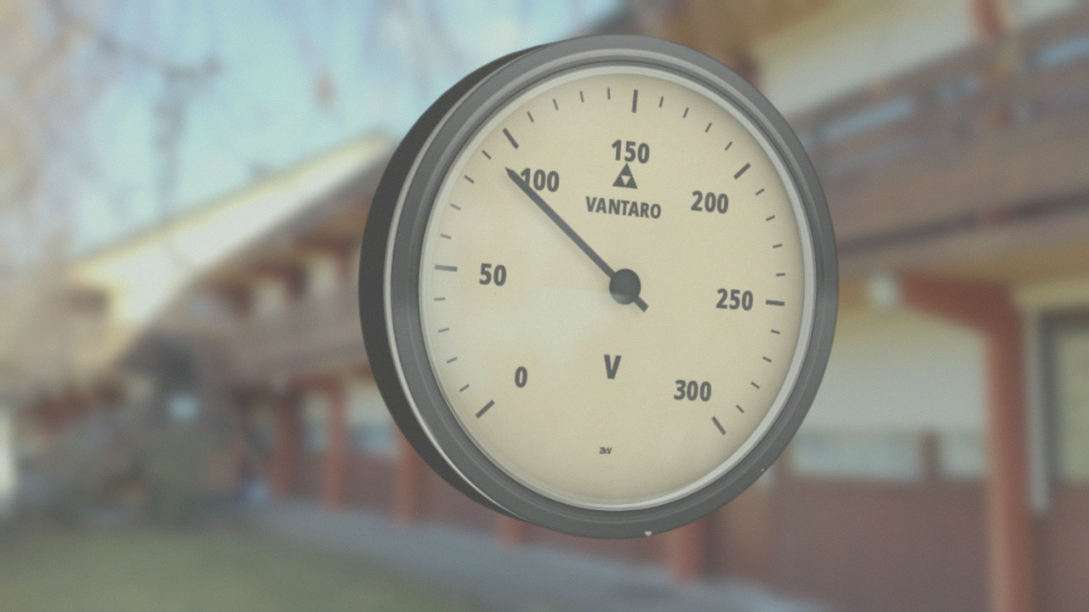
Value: 90,V
